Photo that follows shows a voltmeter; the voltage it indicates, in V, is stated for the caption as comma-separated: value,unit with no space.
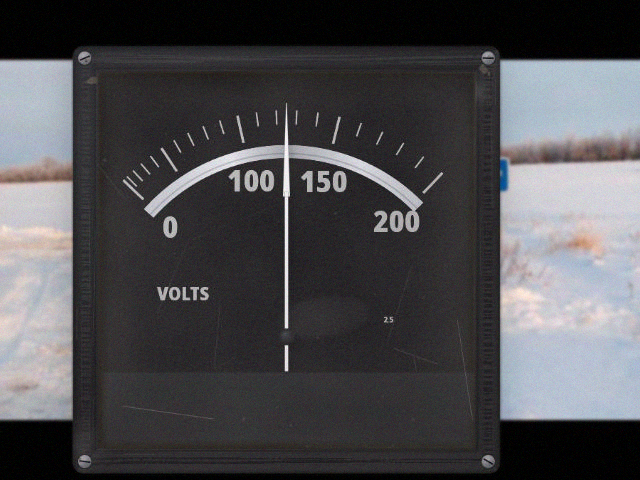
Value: 125,V
